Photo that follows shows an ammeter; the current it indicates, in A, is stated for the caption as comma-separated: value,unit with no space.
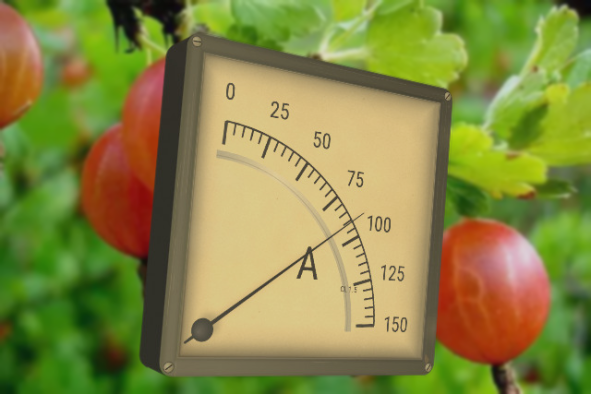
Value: 90,A
